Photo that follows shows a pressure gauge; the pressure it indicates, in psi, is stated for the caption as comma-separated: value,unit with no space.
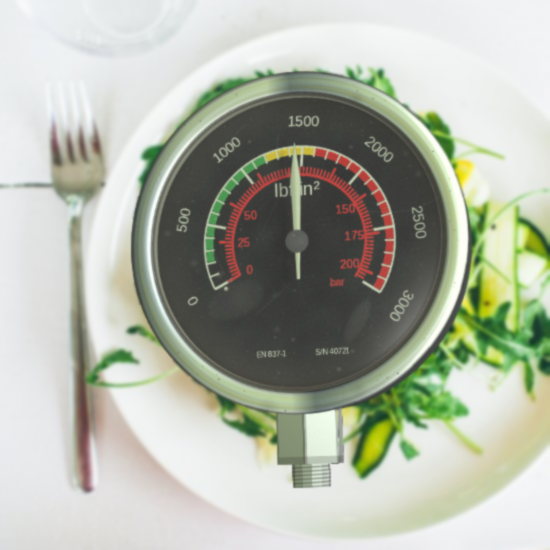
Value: 1450,psi
